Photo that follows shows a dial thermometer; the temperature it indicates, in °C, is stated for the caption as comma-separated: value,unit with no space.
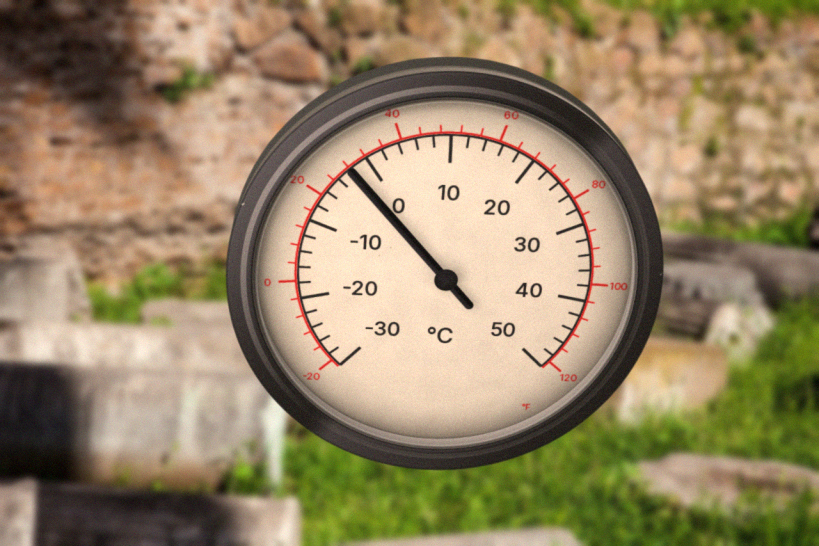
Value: -2,°C
